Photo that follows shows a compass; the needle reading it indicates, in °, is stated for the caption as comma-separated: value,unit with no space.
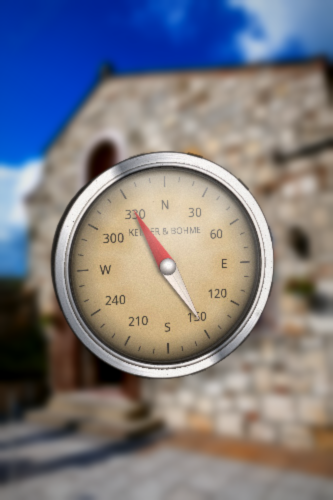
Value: 330,°
